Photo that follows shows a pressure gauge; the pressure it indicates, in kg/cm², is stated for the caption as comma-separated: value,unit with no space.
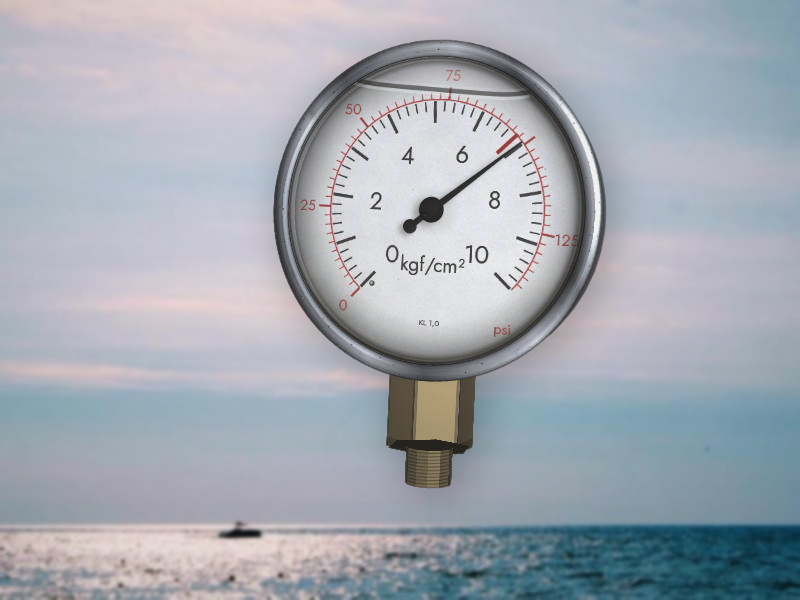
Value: 7,kg/cm²
